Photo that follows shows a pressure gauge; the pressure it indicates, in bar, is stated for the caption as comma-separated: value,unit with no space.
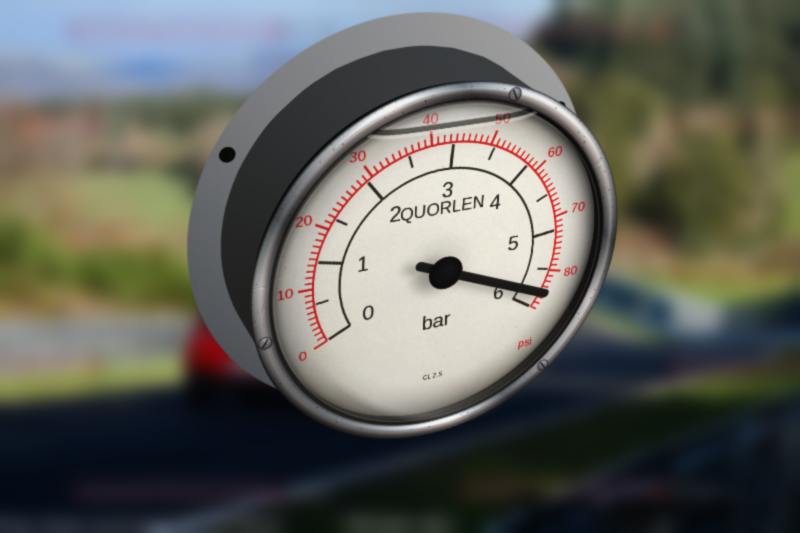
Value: 5.75,bar
